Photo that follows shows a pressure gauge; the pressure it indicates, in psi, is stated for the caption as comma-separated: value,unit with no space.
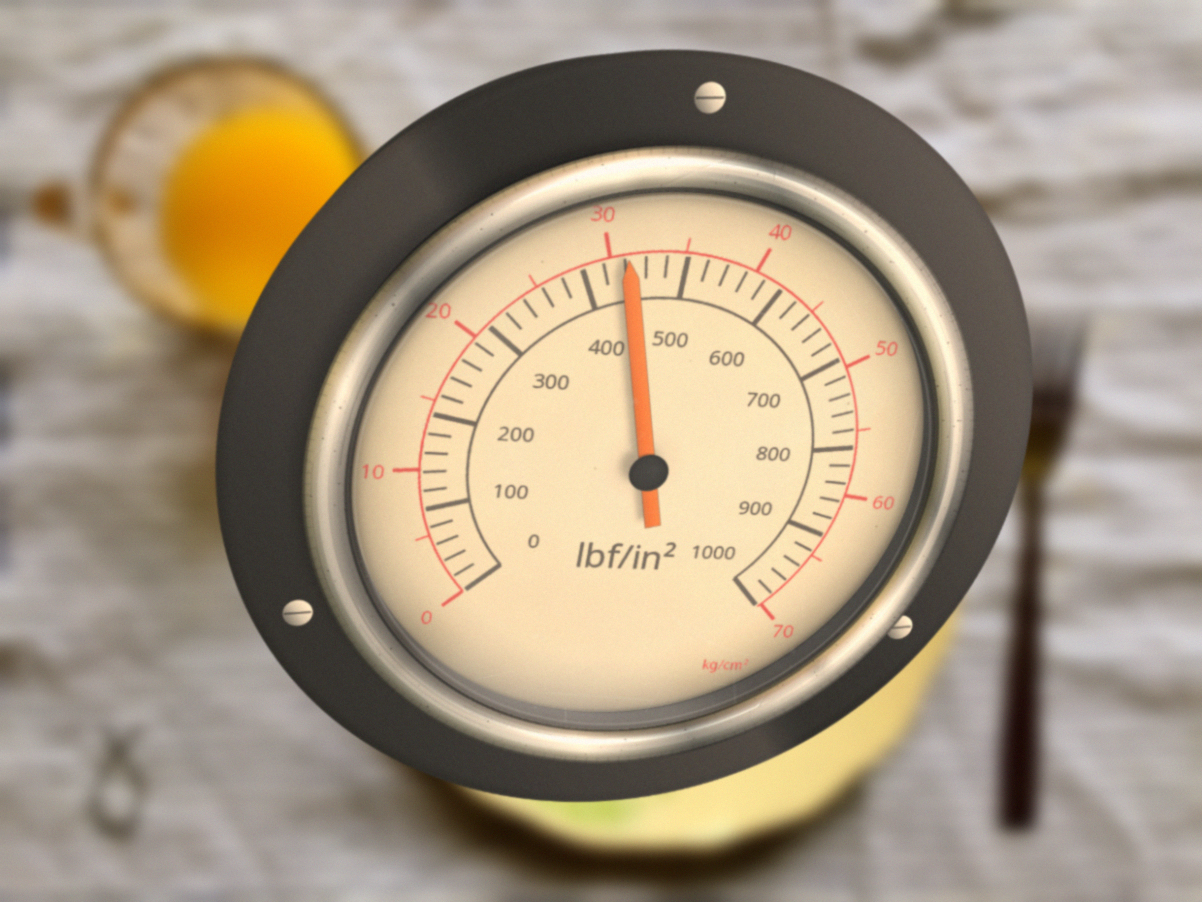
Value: 440,psi
